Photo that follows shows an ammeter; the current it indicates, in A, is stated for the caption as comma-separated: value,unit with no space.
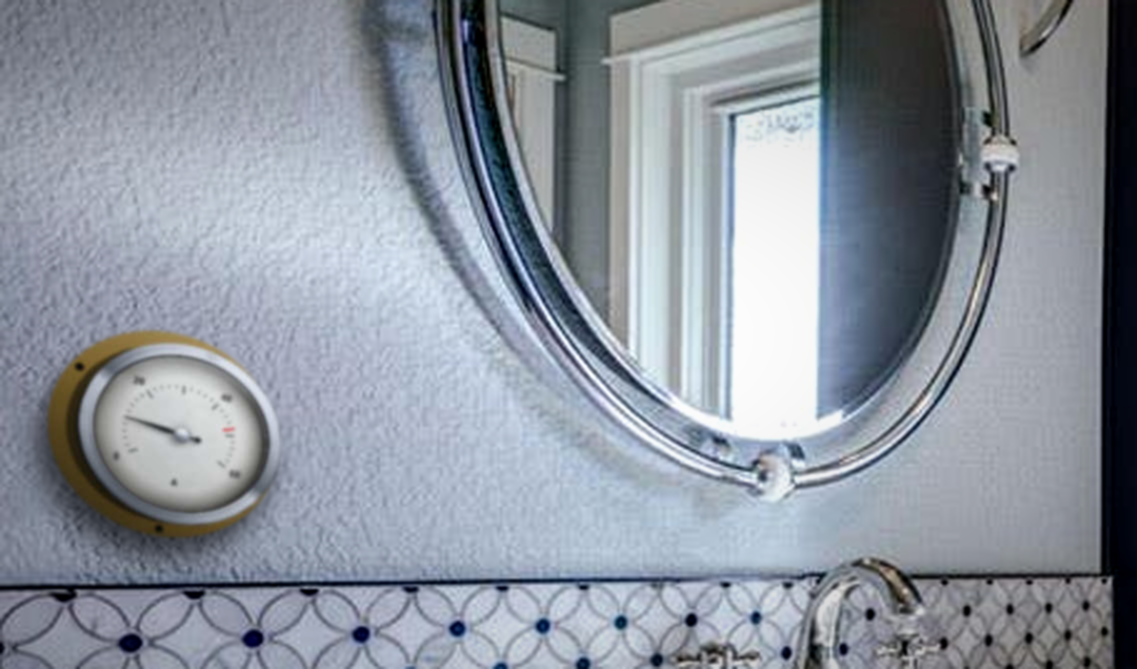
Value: 10,A
